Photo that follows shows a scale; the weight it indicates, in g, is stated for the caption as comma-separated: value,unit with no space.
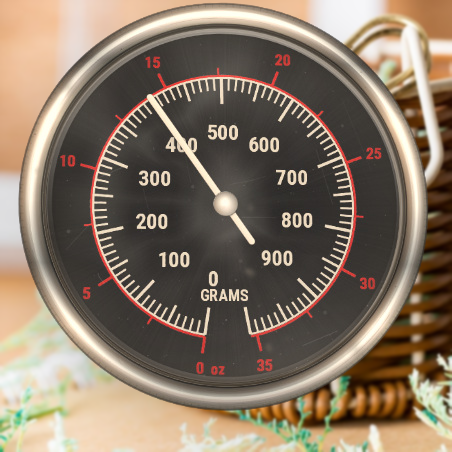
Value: 400,g
